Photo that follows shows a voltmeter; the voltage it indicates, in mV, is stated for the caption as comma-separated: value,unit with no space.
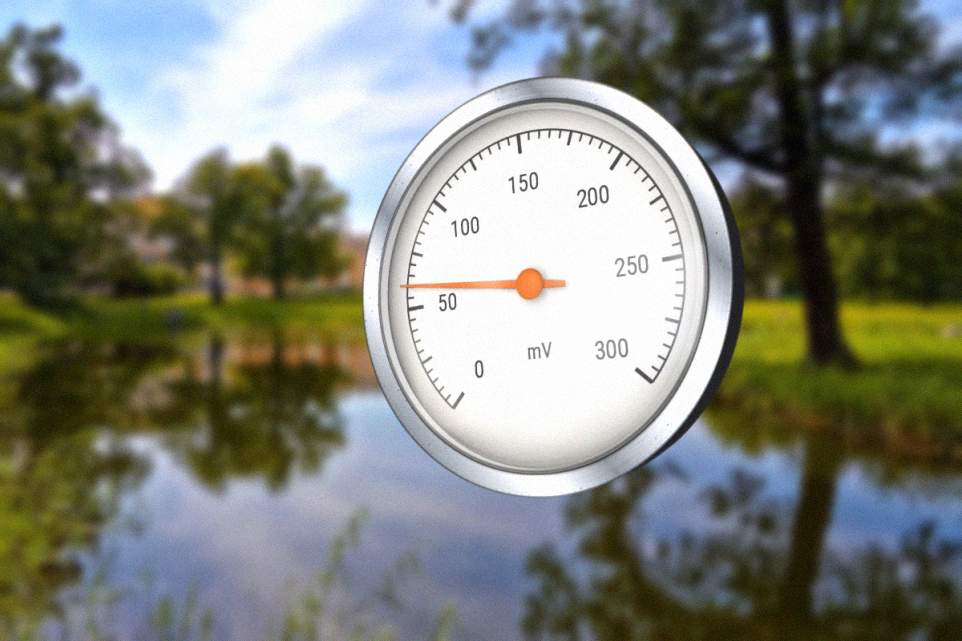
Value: 60,mV
